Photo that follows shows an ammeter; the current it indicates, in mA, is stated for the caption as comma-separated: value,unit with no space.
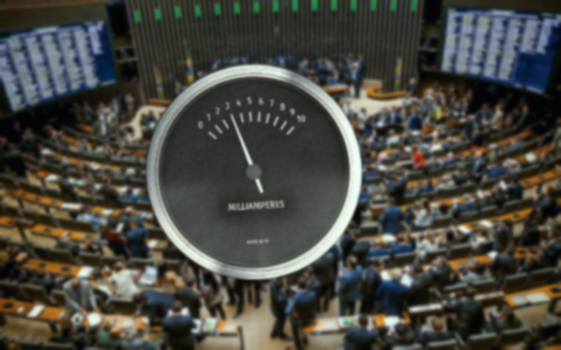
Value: 3,mA
